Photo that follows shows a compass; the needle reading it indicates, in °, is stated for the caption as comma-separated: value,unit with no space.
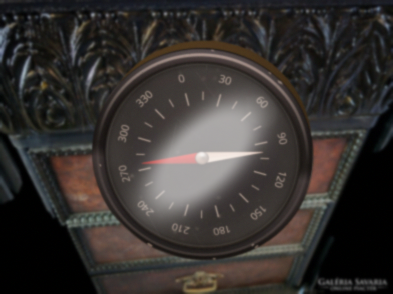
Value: 277.5,°
